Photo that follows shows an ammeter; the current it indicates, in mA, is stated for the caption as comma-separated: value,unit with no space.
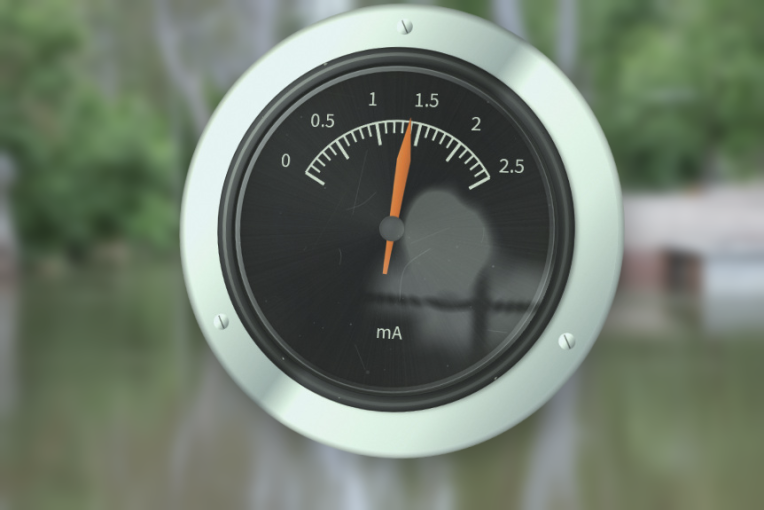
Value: 1.4,mA
